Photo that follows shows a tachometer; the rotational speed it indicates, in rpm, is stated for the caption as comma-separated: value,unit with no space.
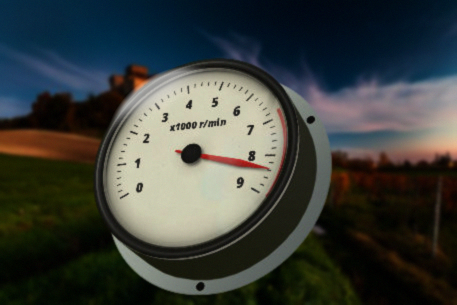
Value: 8400,rpm
